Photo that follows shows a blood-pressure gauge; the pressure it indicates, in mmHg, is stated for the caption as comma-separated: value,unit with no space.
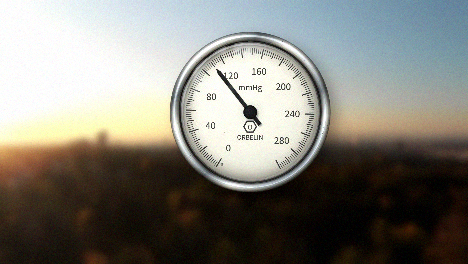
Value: 110,mmHg
